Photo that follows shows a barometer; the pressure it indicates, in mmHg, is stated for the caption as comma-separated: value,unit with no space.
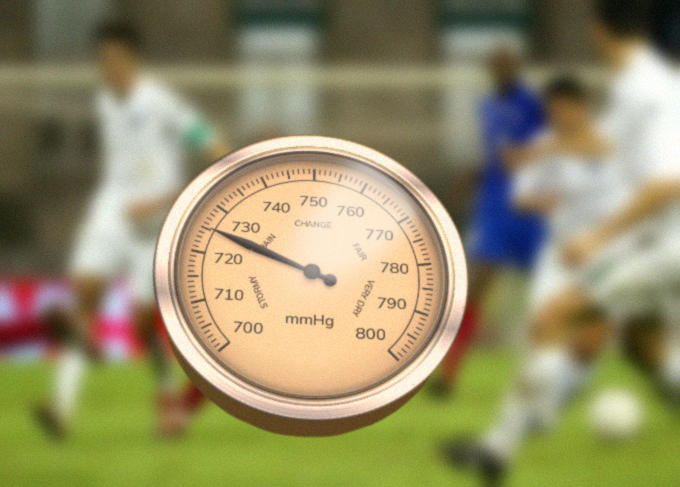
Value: 725,mmHg
